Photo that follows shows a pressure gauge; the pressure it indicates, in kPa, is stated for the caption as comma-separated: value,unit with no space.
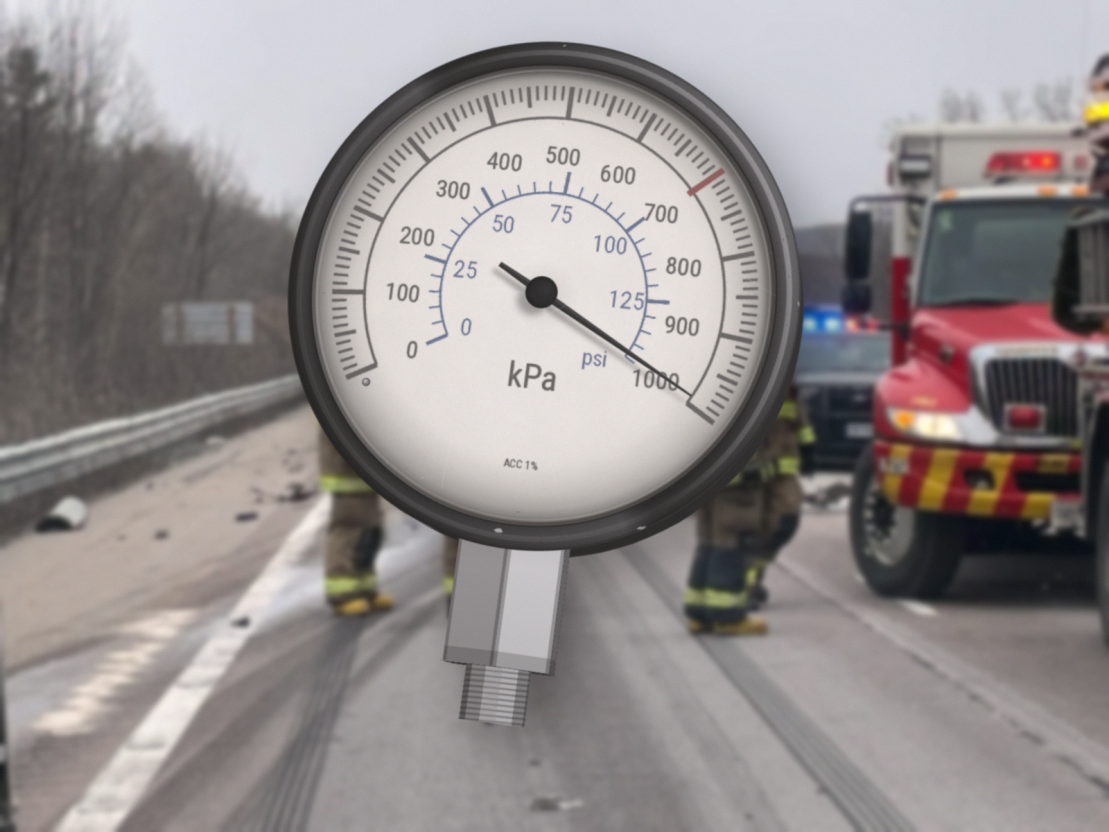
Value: 990,kPa
